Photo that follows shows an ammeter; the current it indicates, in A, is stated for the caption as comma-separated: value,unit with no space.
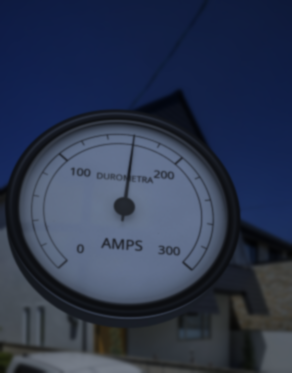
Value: 160,A
